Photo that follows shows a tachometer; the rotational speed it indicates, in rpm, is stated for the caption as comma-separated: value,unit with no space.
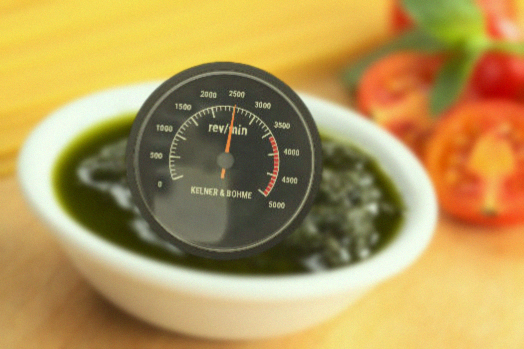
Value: 2500,rpm
